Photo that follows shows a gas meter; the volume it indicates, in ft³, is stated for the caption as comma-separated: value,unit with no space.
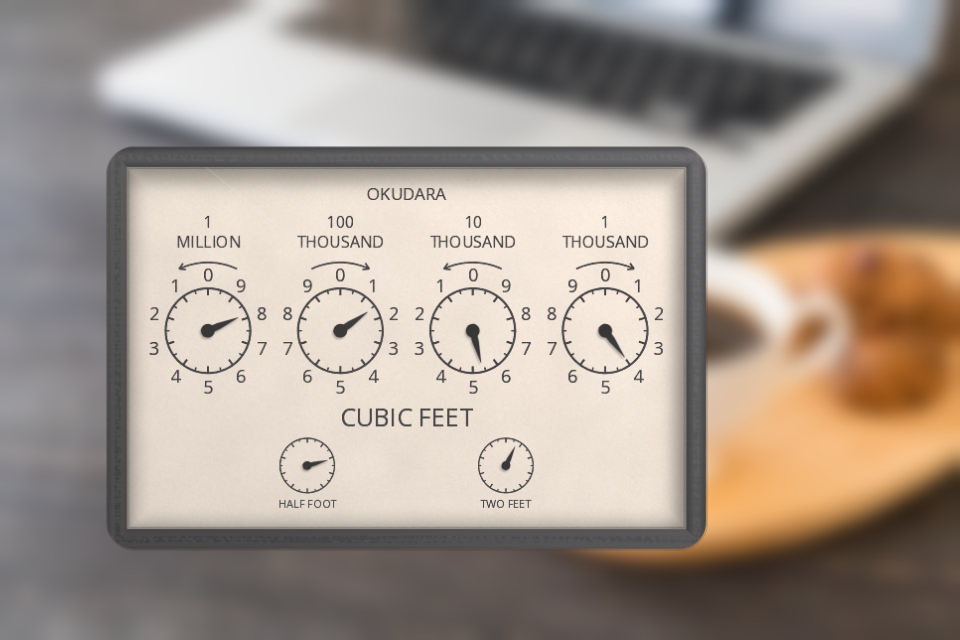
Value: 815400,ft³
